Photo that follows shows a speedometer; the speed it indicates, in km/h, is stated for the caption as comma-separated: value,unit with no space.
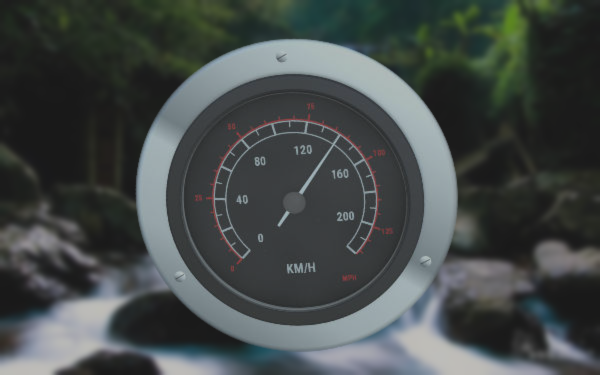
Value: 140,km/h
